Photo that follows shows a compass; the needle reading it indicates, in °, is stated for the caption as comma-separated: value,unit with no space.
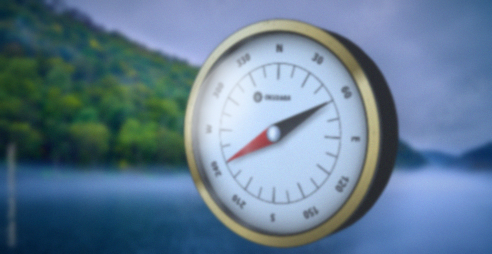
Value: 240,°
